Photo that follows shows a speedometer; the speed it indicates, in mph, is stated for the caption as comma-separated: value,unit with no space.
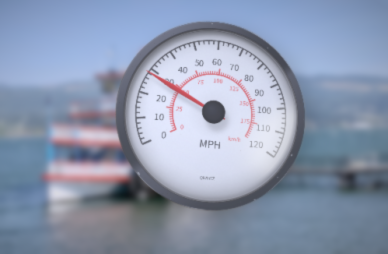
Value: 28,mph
